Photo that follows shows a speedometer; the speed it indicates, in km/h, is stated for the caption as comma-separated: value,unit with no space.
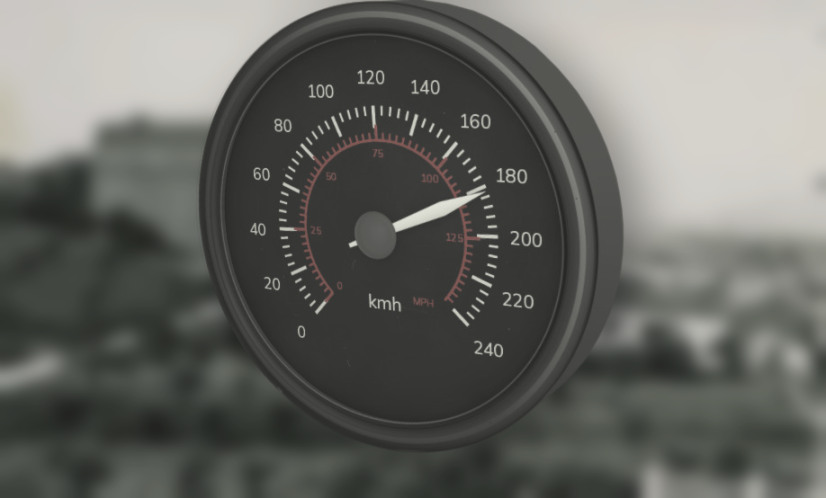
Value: 182,km/h
